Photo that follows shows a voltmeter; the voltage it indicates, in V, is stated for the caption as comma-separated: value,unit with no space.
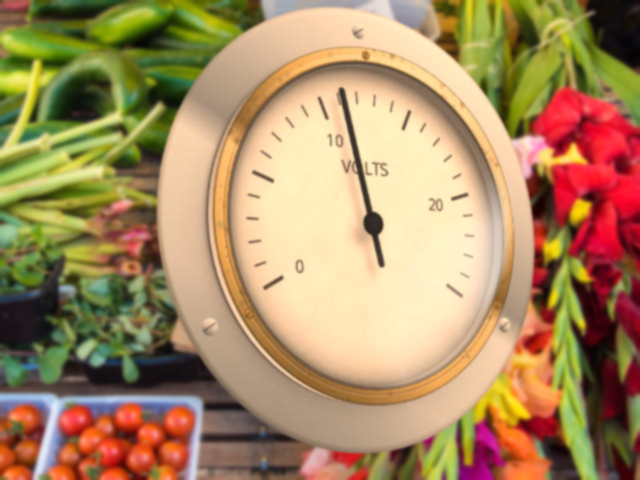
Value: 11,V
